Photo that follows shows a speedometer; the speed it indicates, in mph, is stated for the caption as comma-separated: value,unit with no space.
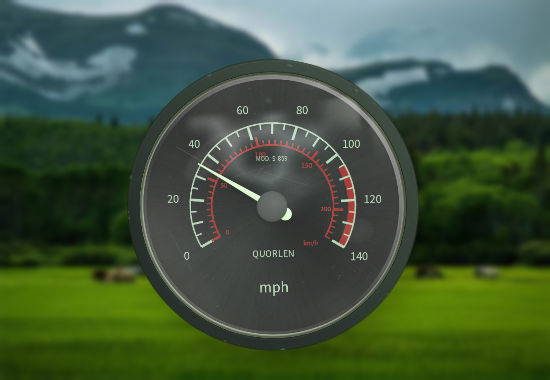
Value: 35,mph
